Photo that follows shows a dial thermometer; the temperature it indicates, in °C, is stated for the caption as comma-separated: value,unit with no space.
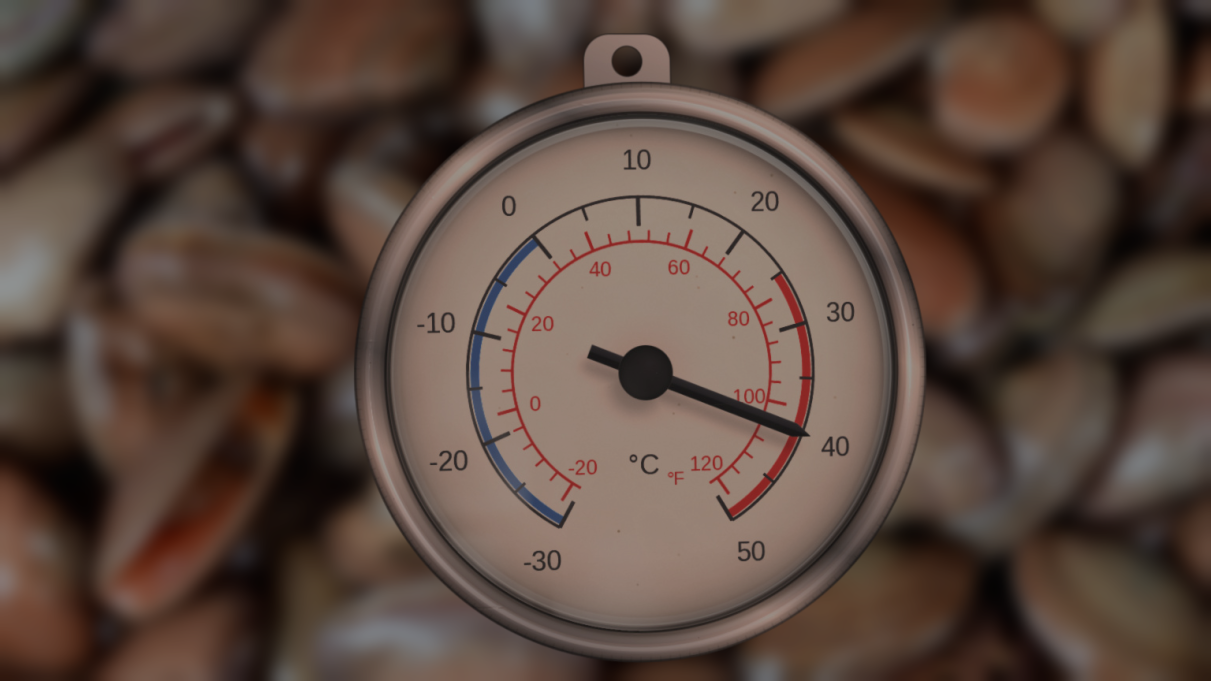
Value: 40,°C
